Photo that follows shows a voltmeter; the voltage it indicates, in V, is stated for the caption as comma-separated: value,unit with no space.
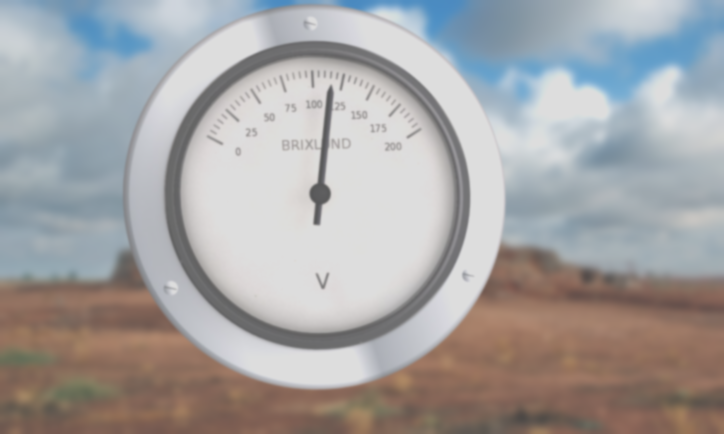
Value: 115,V
